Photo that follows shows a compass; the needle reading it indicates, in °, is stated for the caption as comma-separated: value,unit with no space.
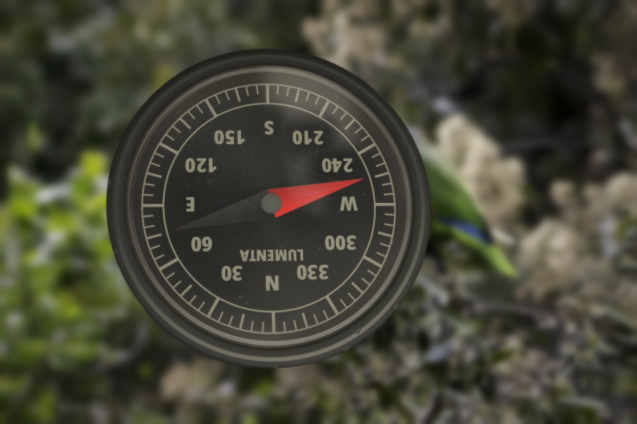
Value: 255,°
